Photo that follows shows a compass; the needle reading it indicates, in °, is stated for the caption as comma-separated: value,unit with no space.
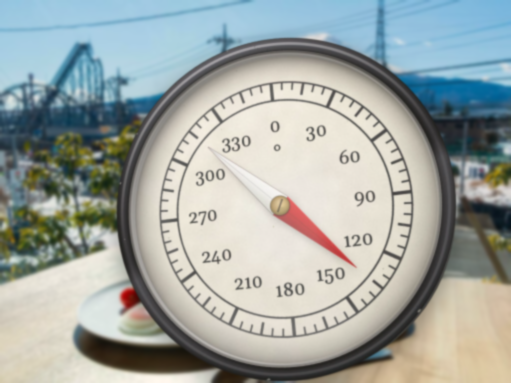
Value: 135,°
